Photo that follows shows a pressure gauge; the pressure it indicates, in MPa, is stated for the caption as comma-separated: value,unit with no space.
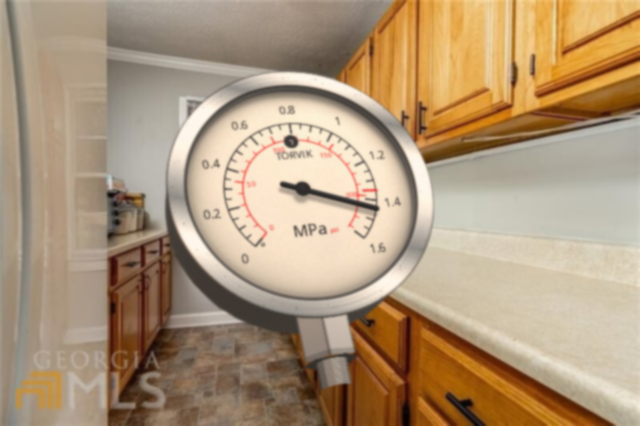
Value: 1.45,MPa
